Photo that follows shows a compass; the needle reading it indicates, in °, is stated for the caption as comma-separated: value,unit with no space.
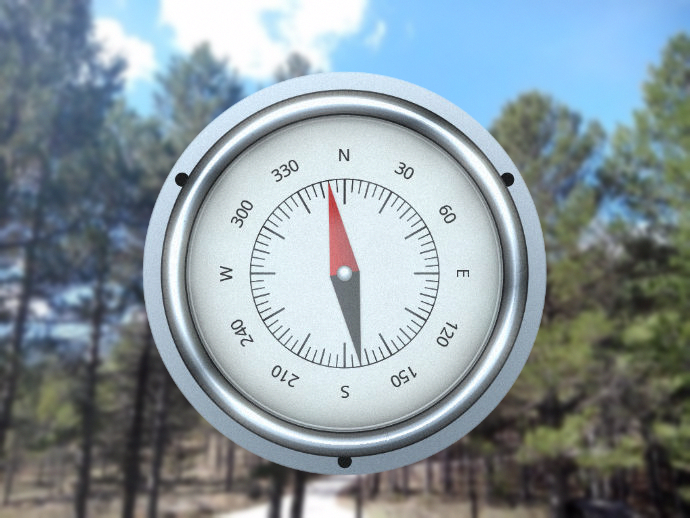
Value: 350,°
